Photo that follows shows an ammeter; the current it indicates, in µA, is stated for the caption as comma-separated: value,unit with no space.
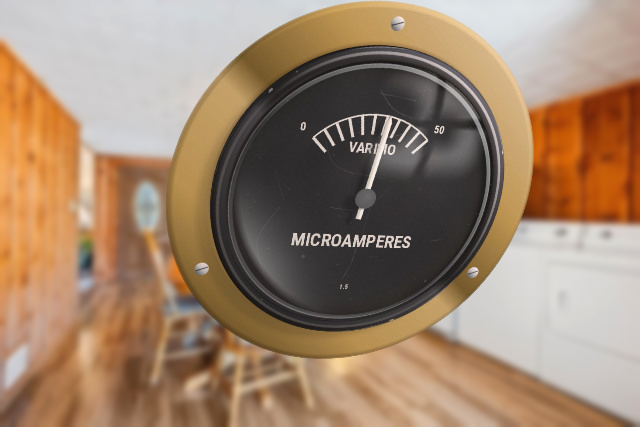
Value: 30,µA
